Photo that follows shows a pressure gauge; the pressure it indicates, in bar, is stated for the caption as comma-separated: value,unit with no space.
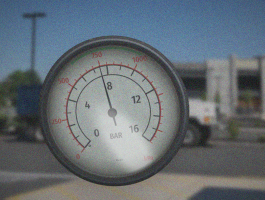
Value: 7.5,bar
